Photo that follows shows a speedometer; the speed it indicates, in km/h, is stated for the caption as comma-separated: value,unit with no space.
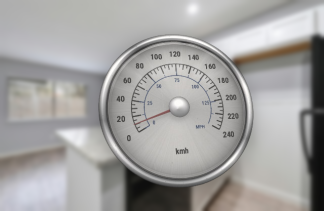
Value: 10,km/h
